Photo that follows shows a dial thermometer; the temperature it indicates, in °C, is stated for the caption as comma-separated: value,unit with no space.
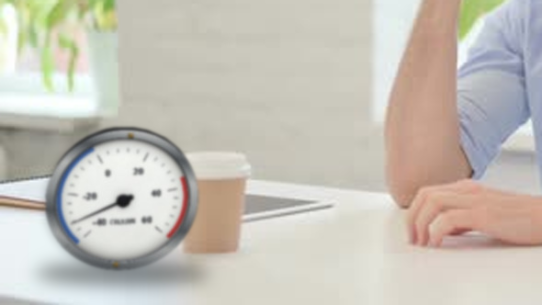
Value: -32,°C
